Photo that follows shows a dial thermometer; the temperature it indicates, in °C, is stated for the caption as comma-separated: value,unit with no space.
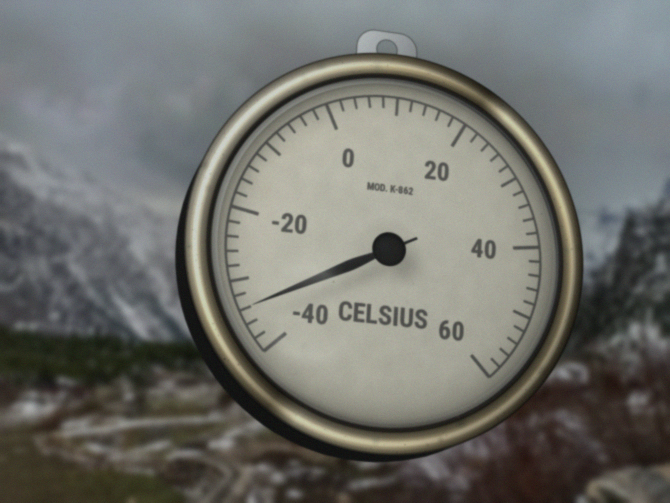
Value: -34,°C
